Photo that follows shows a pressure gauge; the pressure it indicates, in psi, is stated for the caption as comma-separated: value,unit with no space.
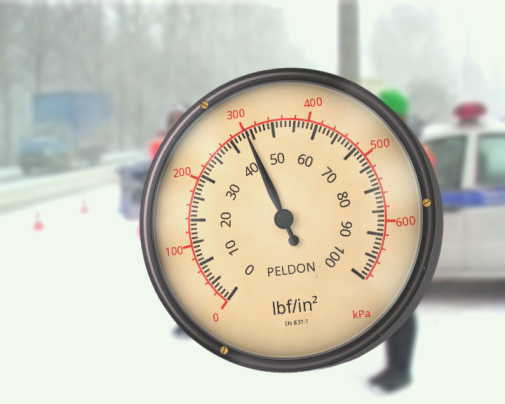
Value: 44,psi
